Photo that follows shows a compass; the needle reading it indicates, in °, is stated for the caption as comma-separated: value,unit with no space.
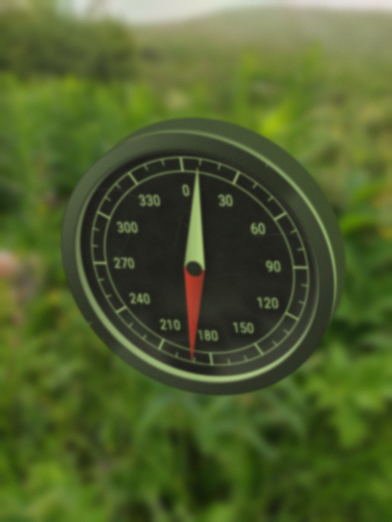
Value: 190,°
